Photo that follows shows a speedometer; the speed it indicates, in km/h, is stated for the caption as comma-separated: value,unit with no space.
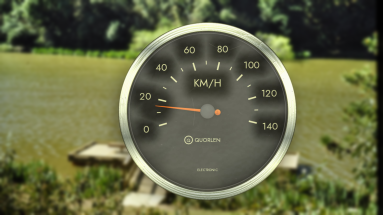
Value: 15,km/h
